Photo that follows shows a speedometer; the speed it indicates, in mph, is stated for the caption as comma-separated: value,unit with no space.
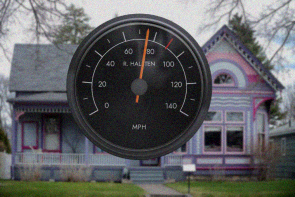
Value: 75,mph
